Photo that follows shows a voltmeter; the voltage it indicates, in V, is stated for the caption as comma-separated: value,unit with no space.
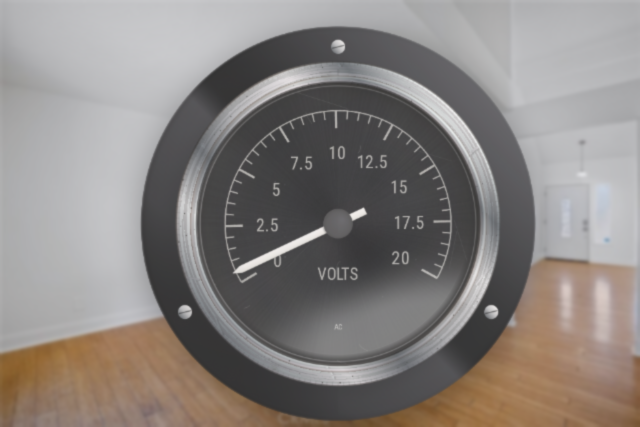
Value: 0.5,V
